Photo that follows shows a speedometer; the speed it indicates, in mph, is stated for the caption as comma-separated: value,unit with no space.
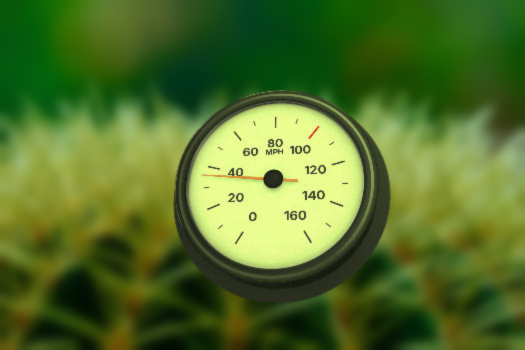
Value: 35,mph
